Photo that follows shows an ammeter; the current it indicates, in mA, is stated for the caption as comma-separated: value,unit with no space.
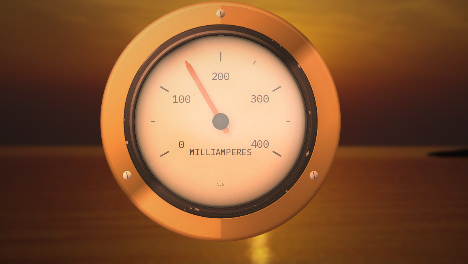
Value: 150,mA
